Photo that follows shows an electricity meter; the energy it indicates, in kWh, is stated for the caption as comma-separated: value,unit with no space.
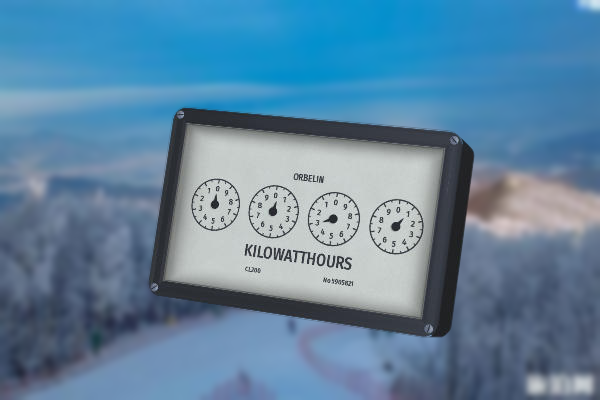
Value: 31,kWh
